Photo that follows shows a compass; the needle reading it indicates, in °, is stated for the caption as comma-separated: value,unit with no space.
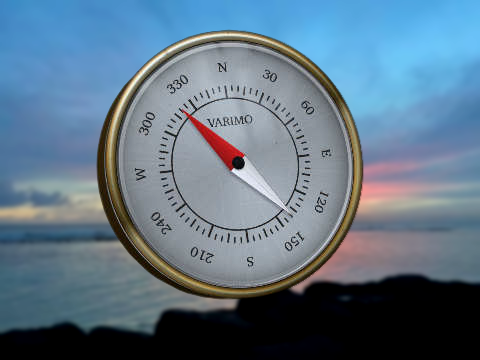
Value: 320,°
